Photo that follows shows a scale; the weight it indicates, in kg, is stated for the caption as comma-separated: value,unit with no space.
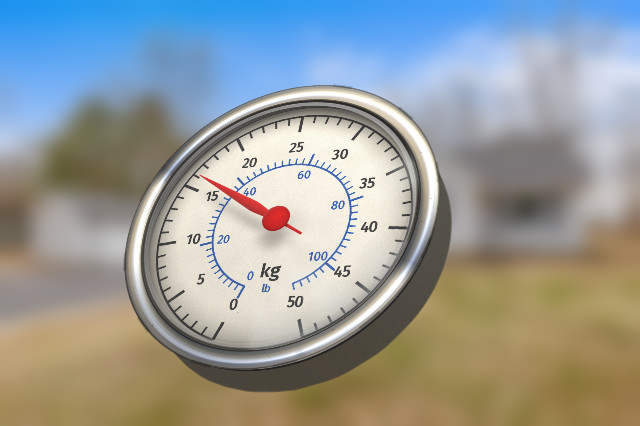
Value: 16,kg
